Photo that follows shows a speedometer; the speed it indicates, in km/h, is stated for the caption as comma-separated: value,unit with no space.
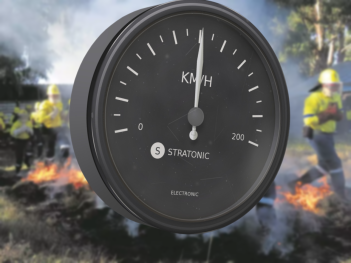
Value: 100,km/h
